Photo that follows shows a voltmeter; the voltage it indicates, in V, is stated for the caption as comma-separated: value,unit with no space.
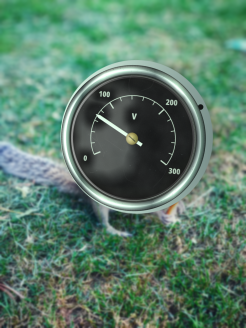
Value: 70,V
